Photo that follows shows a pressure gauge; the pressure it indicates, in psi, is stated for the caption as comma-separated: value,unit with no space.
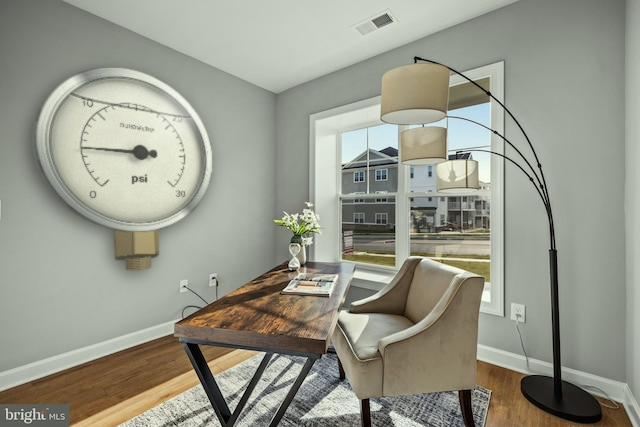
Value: 5,psi
